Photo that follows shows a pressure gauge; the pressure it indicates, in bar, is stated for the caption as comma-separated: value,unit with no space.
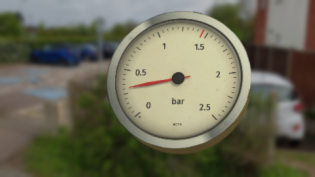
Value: 0.3,bar
